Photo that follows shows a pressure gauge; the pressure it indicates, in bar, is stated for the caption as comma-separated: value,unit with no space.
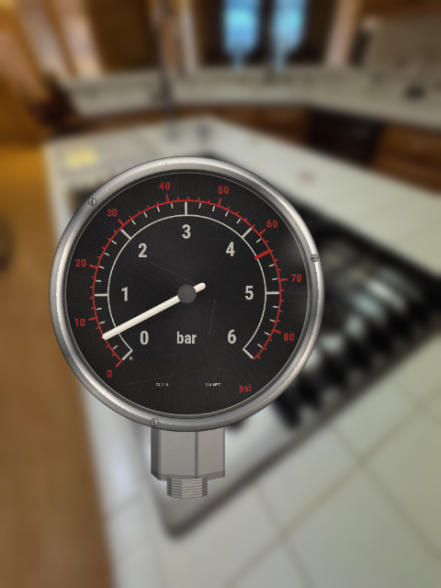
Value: 0.4,bar
